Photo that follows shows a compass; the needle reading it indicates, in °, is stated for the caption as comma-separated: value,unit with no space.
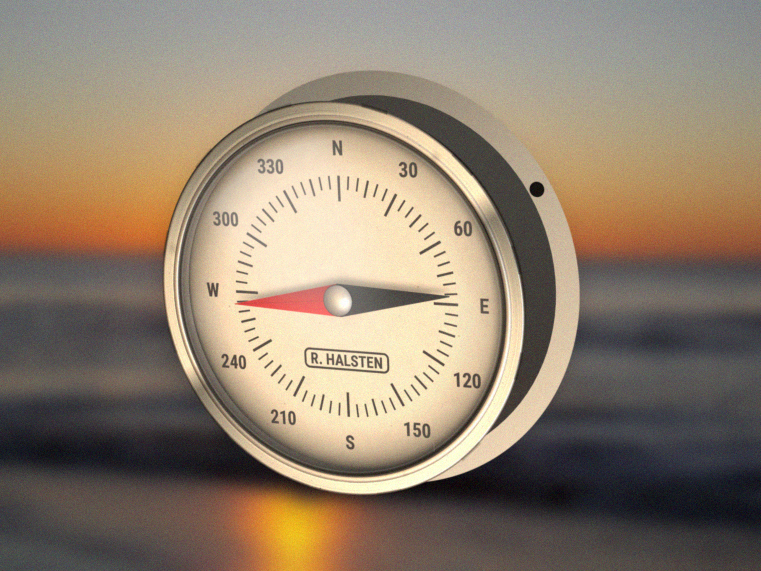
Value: 265,°
